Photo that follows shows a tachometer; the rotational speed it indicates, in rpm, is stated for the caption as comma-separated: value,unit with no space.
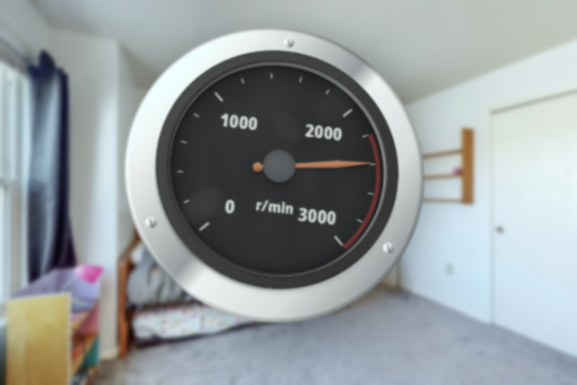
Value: 2400,rpm
